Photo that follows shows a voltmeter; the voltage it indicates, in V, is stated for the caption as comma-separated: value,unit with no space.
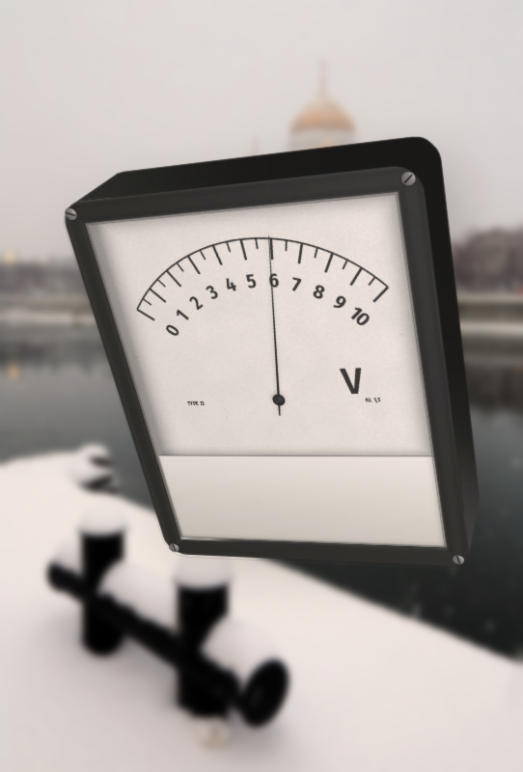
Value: 6,V
